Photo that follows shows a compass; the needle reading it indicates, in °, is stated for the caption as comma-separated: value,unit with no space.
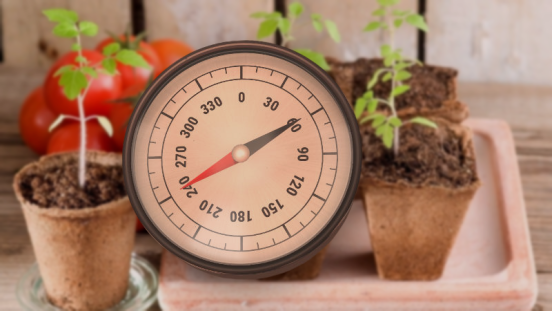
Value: 240,°
